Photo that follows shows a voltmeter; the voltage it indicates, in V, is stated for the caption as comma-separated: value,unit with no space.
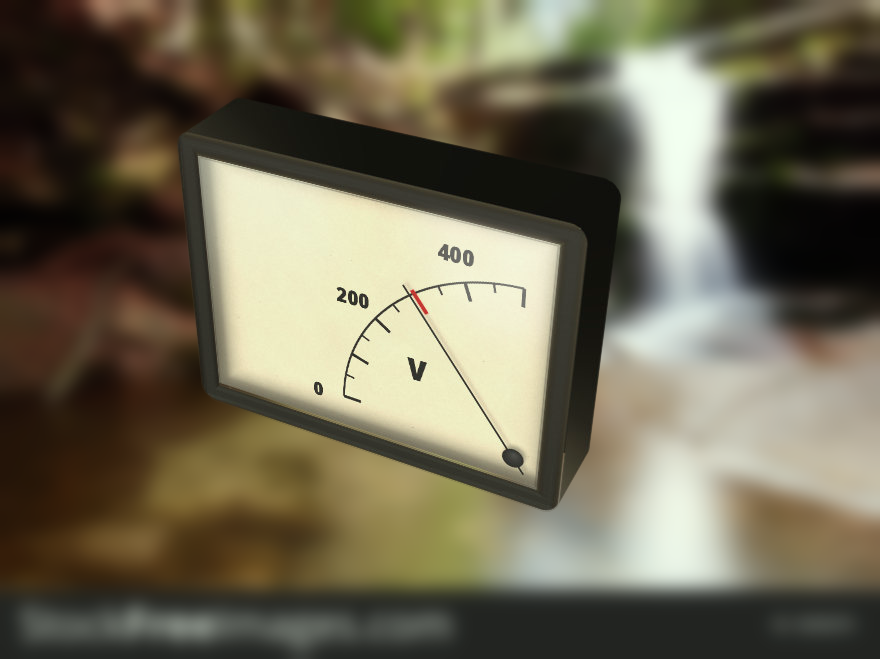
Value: 300,V
